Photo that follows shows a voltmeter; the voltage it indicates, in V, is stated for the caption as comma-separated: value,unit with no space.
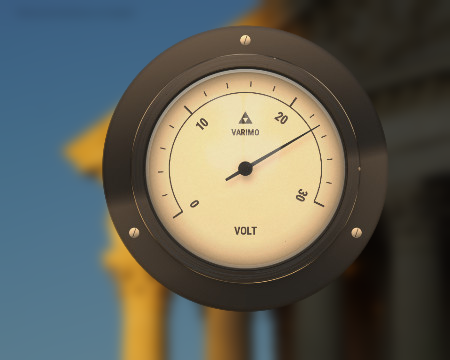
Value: 23,V
